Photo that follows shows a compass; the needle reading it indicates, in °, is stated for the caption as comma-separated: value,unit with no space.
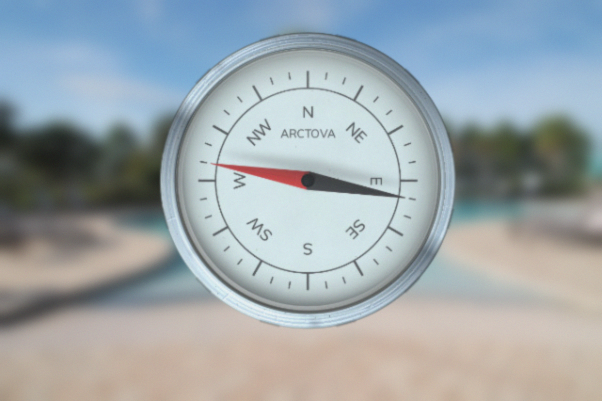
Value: 280,°
